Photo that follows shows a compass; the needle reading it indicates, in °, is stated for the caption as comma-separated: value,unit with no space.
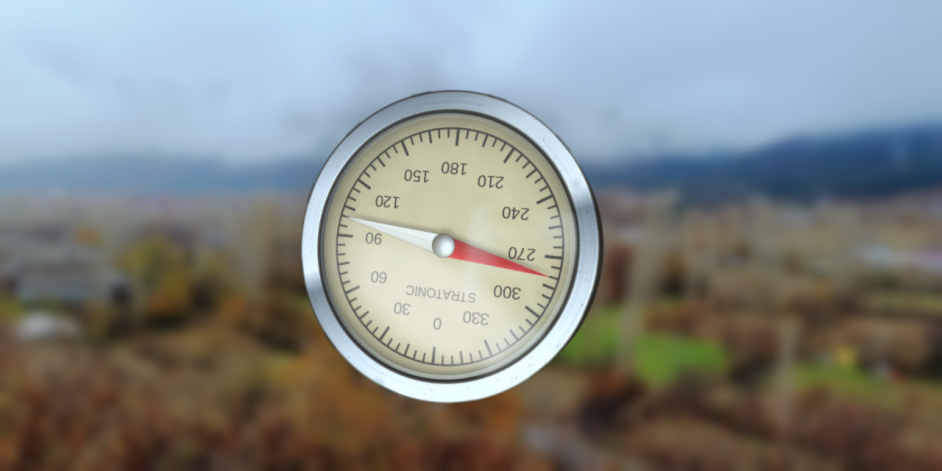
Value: 280,°
